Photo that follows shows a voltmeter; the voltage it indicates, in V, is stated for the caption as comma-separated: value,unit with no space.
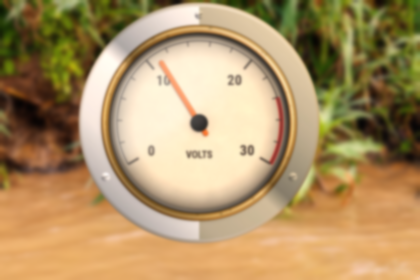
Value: 11,V
